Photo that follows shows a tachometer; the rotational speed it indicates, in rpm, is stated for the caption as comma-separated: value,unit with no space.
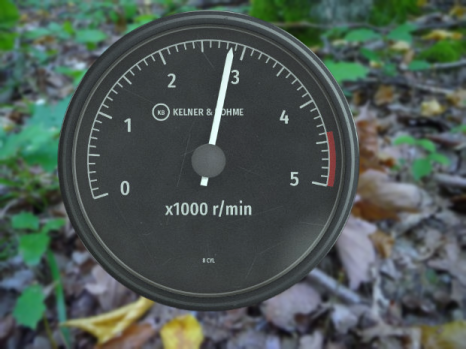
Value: 2850,rpm
